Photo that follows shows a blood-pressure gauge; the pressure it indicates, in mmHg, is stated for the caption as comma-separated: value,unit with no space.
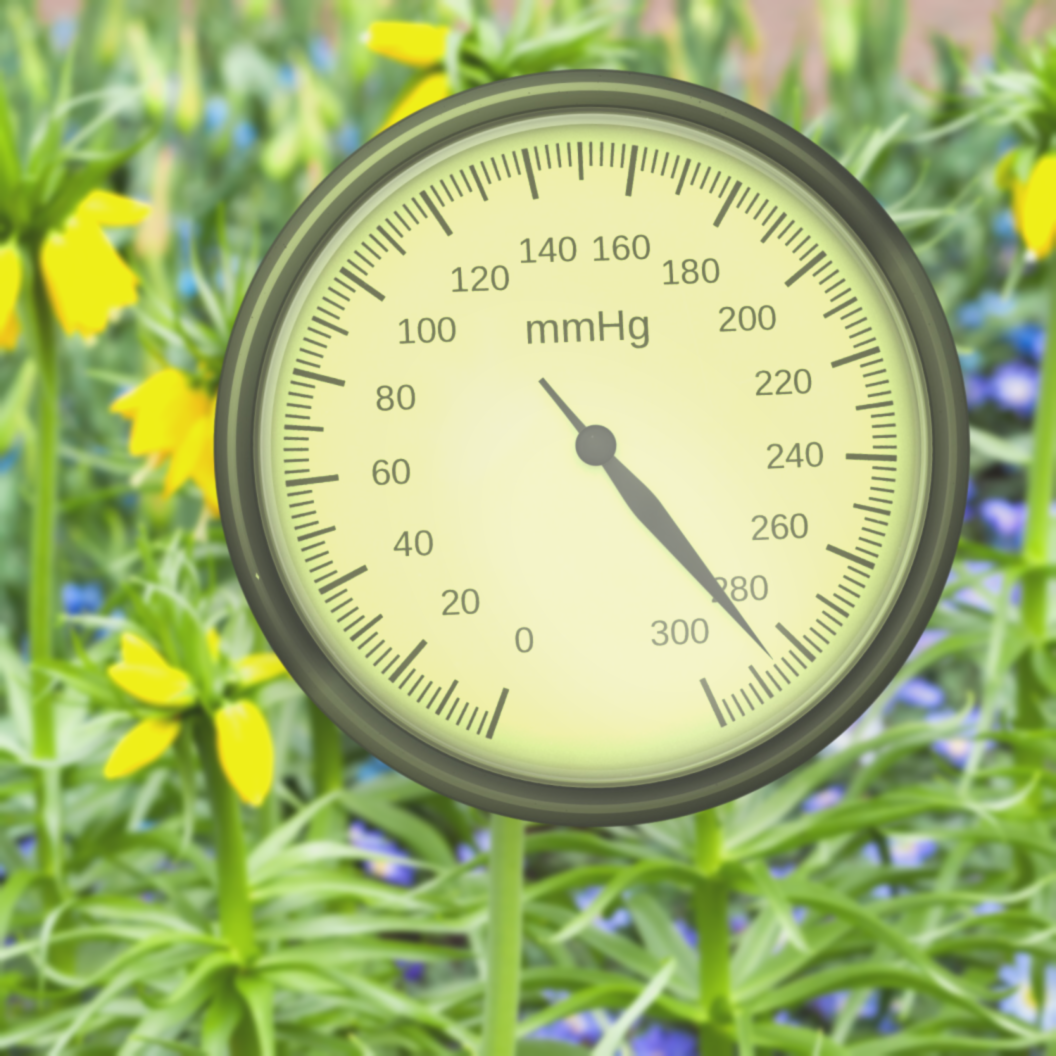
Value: 286,mmHg
